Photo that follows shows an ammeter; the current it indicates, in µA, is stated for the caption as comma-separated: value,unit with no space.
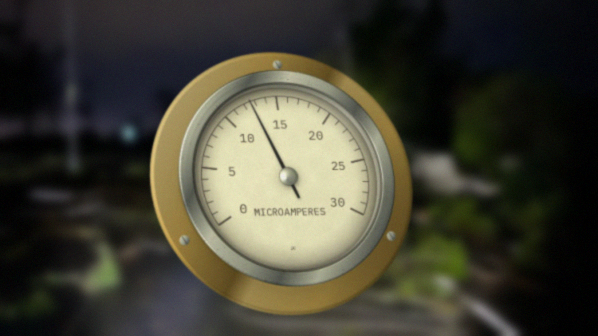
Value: 12.5,µA
